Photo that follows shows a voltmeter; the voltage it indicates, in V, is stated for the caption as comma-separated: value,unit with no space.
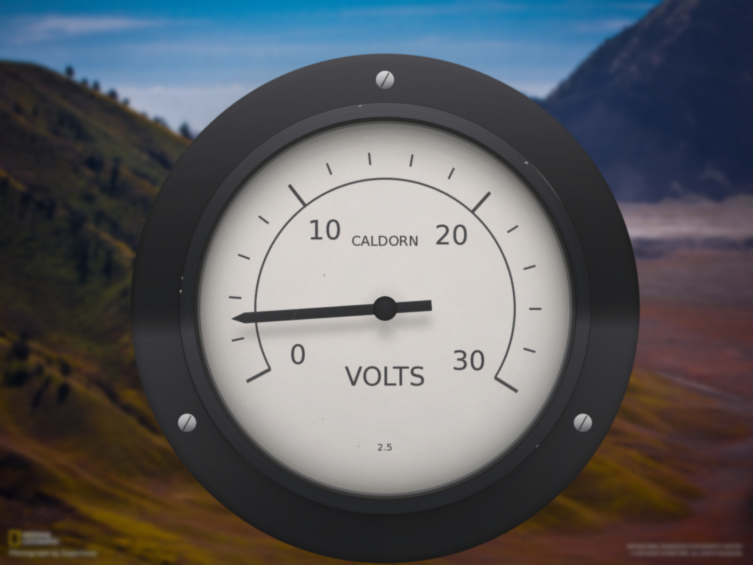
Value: 3,V
